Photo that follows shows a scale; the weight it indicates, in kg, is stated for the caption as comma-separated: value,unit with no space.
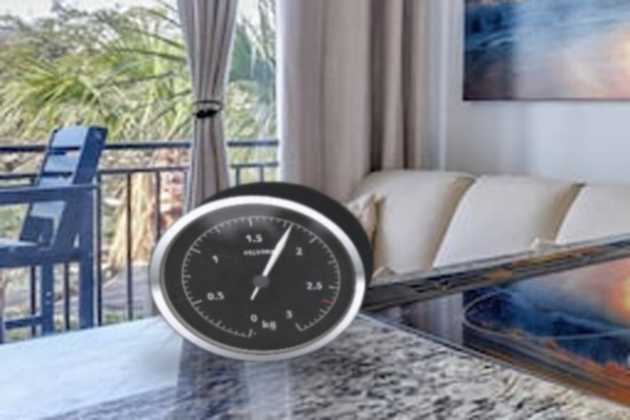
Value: 1.8,kg
